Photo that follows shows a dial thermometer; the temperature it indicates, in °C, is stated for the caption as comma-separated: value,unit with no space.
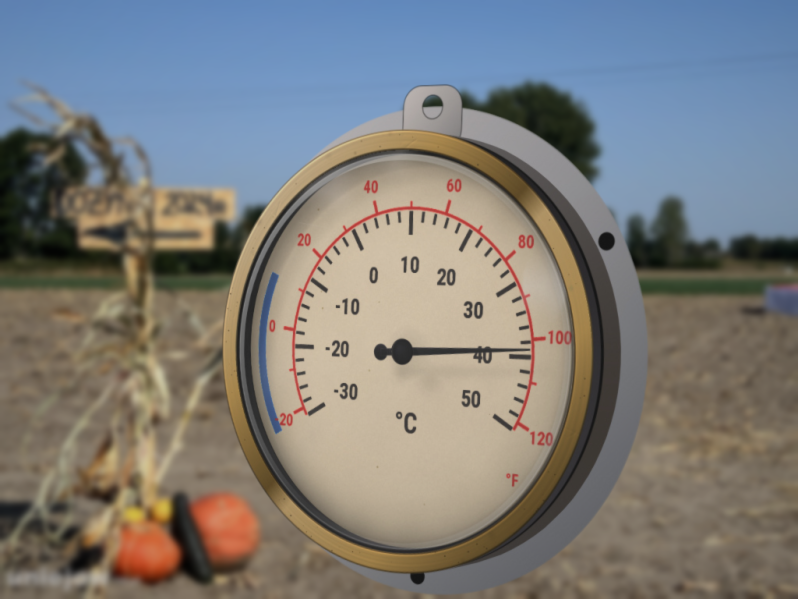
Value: 39,°C
